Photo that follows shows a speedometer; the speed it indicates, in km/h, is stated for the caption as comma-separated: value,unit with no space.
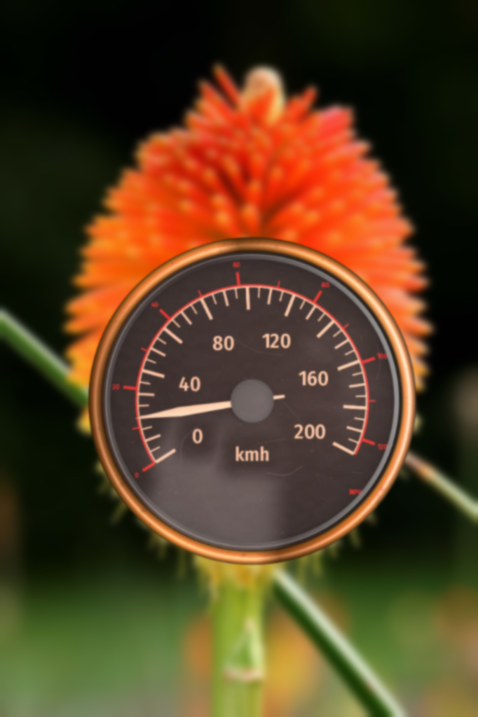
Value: 20,km/h
